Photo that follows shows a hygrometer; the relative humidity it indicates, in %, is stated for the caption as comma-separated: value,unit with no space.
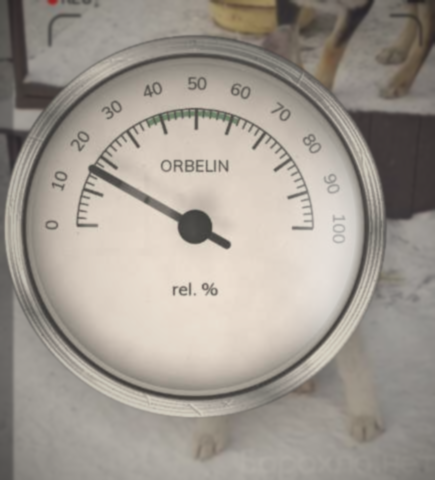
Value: 16,%
